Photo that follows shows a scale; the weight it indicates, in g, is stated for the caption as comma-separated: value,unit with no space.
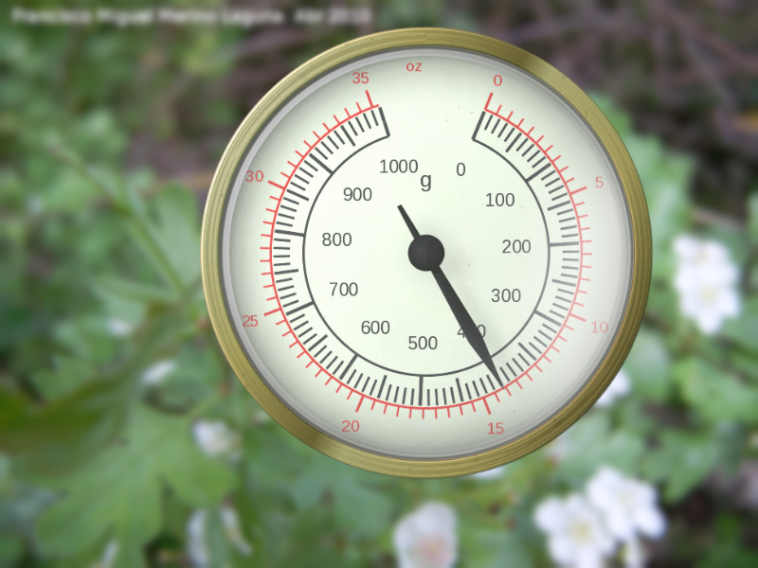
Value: 400,g
